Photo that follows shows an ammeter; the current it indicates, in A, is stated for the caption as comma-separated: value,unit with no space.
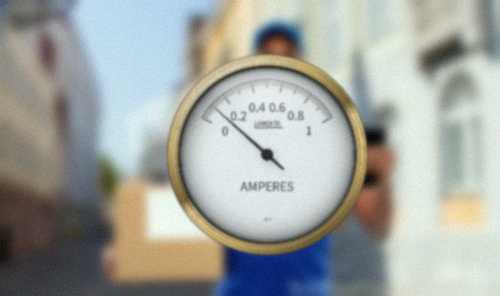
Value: 0.1,A
